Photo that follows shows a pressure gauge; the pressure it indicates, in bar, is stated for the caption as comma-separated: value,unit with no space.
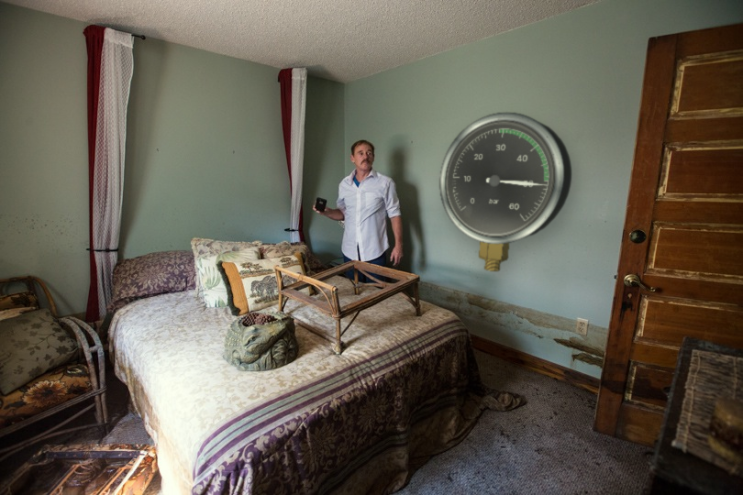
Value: 50,bar
